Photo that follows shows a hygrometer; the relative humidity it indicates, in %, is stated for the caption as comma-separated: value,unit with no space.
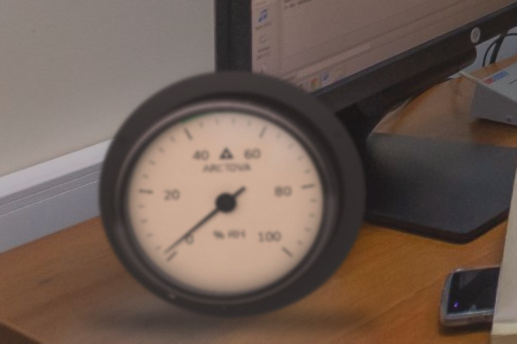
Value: 2,%
